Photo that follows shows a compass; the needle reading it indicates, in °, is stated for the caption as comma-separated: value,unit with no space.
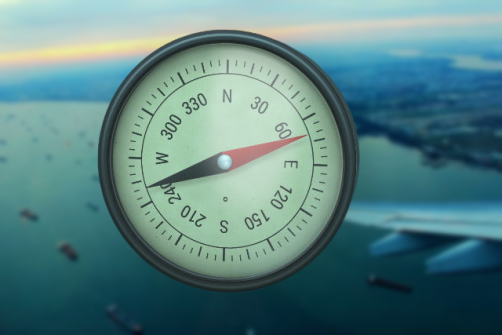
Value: 70,°
